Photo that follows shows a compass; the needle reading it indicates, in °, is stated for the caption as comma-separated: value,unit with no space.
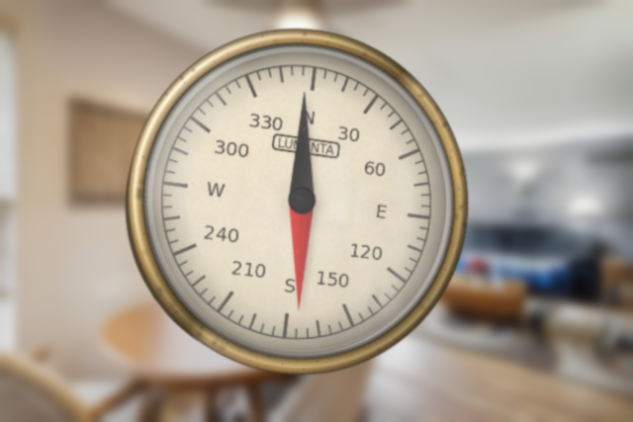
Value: 175,°
